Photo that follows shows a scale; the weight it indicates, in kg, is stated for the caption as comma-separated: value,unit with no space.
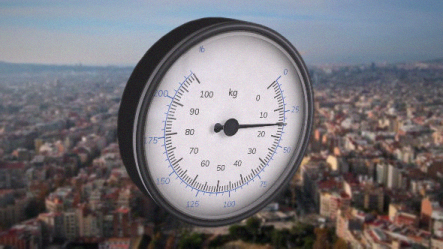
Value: 15,kg
